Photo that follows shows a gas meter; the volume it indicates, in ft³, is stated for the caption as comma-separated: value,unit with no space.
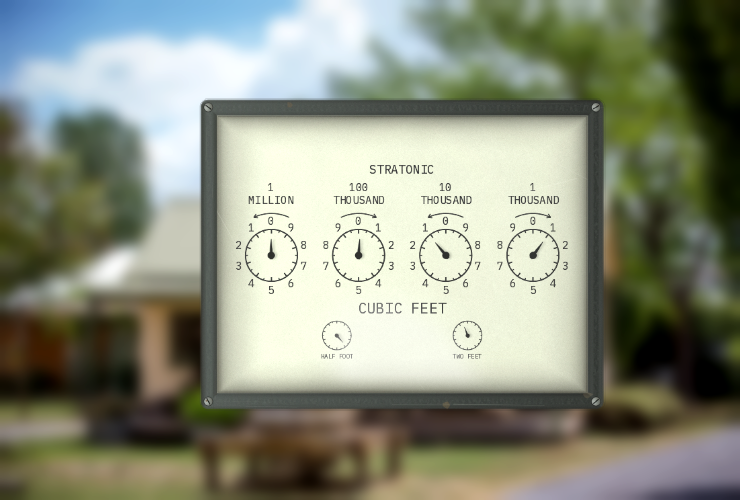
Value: 1100,ft³
